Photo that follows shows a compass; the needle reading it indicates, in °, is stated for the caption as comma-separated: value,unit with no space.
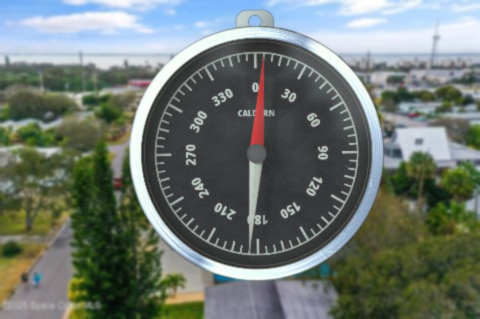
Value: 5,°
